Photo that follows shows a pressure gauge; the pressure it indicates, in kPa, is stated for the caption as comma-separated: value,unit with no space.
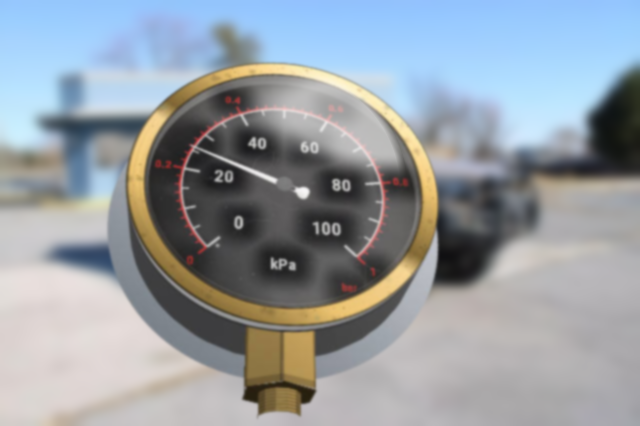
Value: 25,kPa
